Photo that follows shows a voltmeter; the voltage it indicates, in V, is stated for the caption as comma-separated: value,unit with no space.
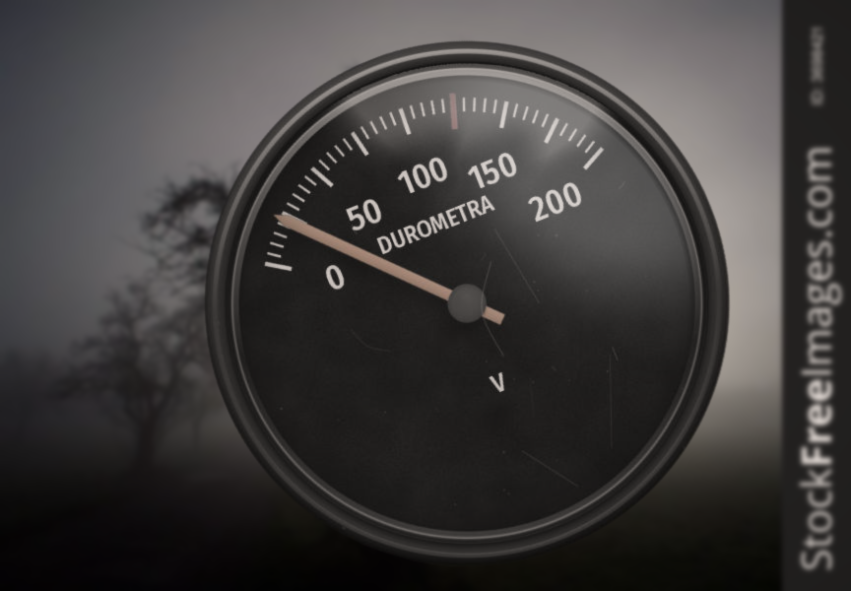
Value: 22.5,V
